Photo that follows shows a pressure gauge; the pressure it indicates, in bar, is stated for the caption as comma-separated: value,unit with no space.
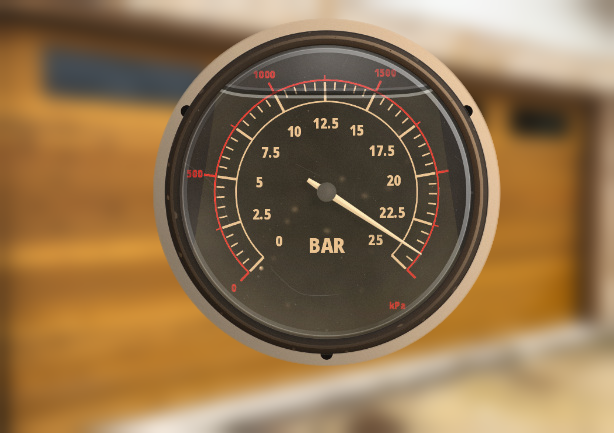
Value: 24,bar
